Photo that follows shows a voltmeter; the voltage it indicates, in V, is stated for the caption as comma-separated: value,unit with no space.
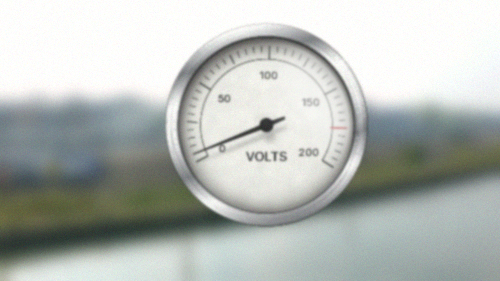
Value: 5,V
